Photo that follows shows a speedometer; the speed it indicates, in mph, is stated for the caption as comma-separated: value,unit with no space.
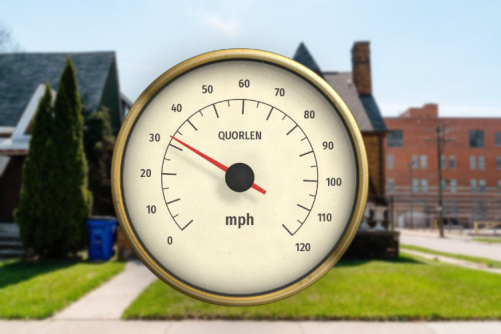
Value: 32.5,mph
